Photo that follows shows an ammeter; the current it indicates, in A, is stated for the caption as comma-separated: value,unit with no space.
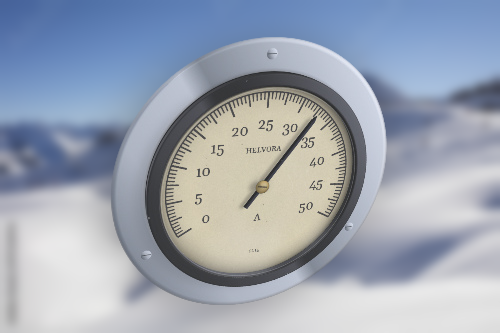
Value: 32.5,A
